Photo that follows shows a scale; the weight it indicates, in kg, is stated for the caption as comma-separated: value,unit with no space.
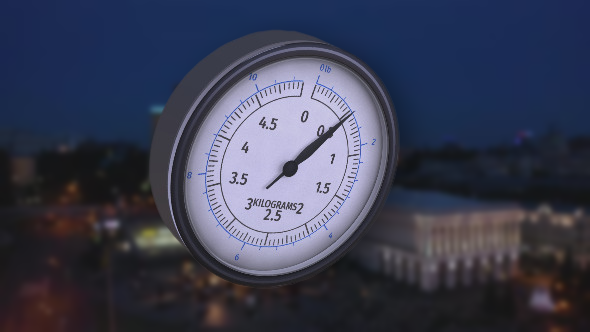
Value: 0.5,kg
